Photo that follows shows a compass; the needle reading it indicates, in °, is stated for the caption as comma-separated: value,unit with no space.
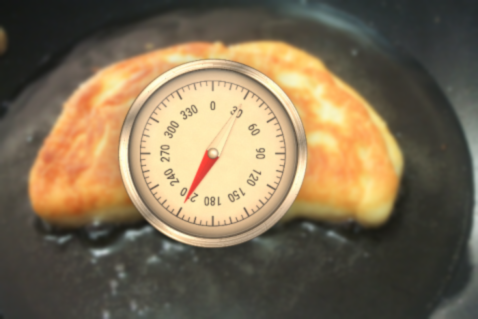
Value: 210,°
